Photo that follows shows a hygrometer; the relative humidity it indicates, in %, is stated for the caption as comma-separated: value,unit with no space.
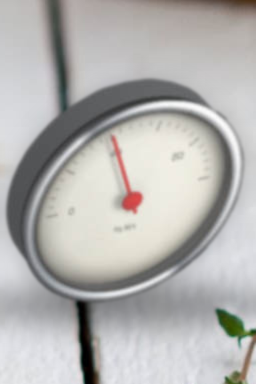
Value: 40,%
